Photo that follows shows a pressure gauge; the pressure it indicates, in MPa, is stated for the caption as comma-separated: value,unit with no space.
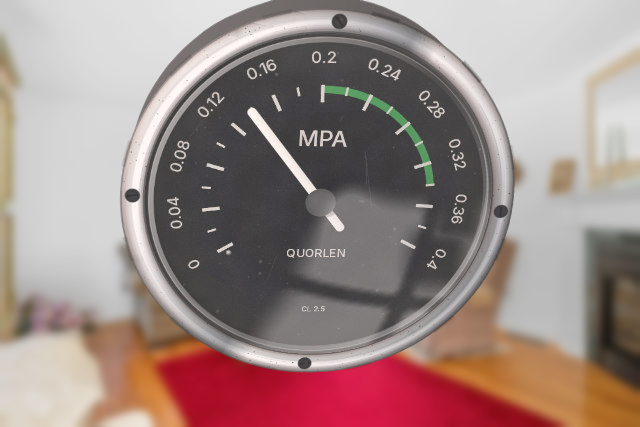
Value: 0.14,MPa
